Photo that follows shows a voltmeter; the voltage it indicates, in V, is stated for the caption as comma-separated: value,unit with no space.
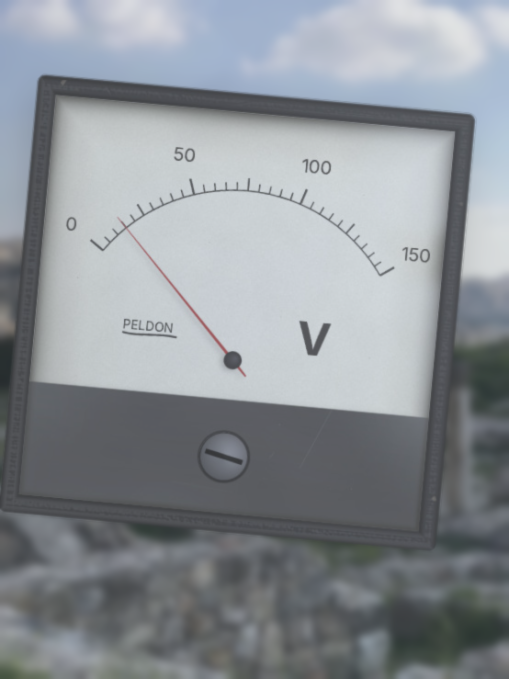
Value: 15,V
